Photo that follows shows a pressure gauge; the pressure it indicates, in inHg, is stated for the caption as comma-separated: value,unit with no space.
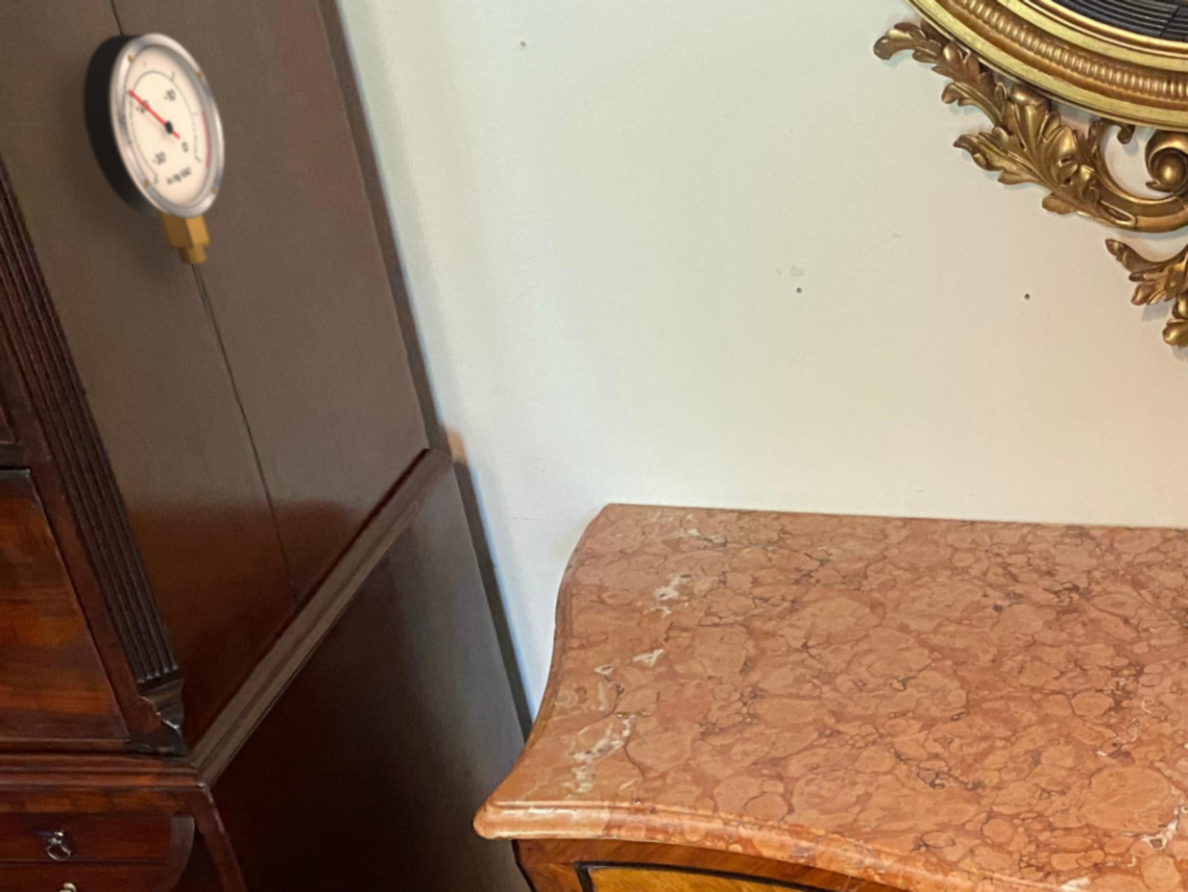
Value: -20,inHg
